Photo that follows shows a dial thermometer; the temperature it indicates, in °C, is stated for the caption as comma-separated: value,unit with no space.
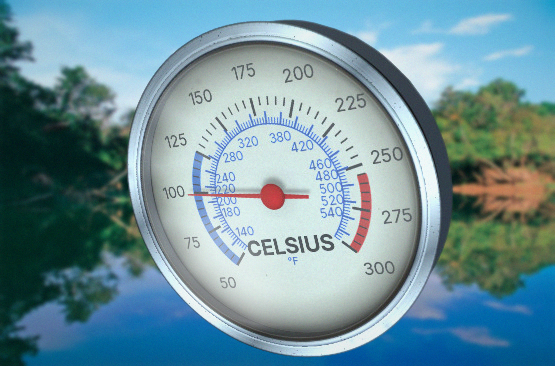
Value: 100,°C
